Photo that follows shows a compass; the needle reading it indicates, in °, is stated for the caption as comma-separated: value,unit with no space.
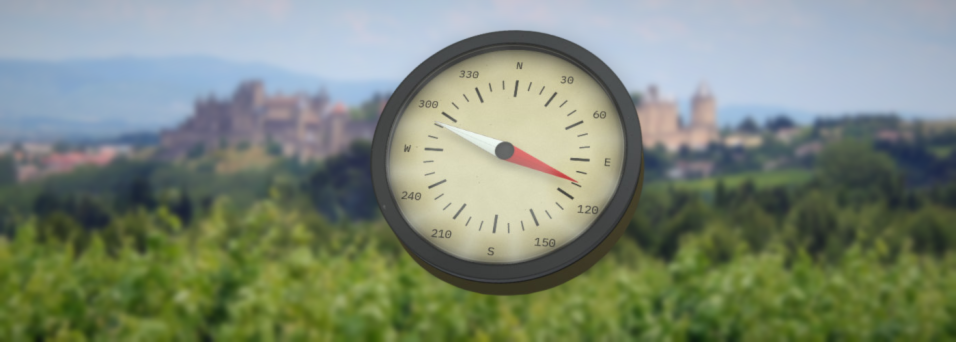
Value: 110,°
